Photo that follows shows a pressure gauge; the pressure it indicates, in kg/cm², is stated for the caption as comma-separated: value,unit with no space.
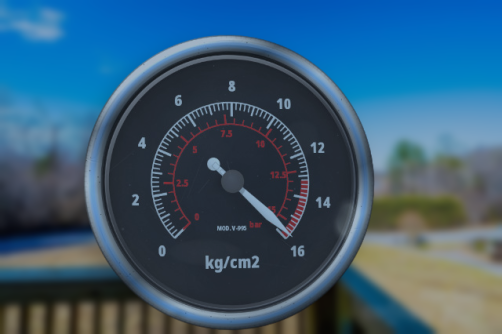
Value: 15.8,kg/cm²
